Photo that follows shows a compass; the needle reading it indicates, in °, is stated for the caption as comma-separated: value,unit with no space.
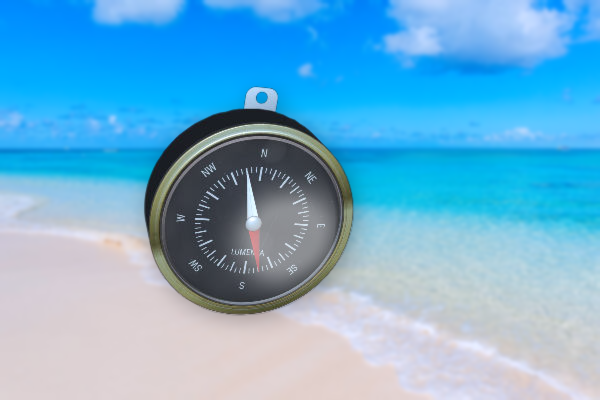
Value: 165,°
